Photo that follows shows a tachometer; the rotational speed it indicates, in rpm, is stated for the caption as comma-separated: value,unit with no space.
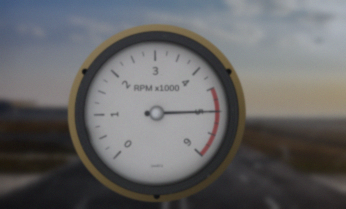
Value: 5000,rpm
